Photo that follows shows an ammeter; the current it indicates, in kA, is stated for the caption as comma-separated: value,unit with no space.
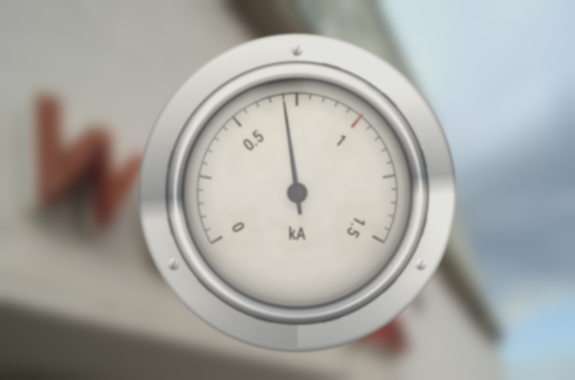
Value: 0.7,kA
